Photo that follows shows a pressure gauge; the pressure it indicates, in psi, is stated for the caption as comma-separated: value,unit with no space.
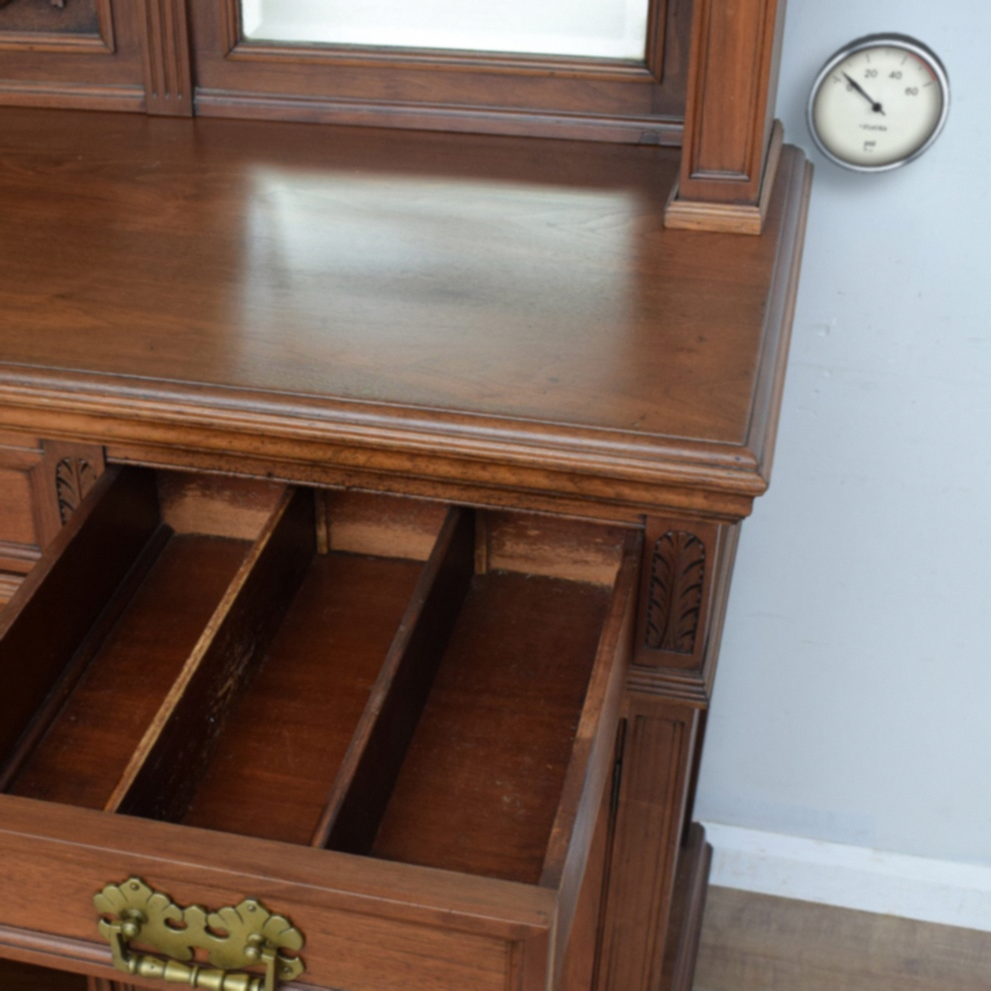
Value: 5,psi
